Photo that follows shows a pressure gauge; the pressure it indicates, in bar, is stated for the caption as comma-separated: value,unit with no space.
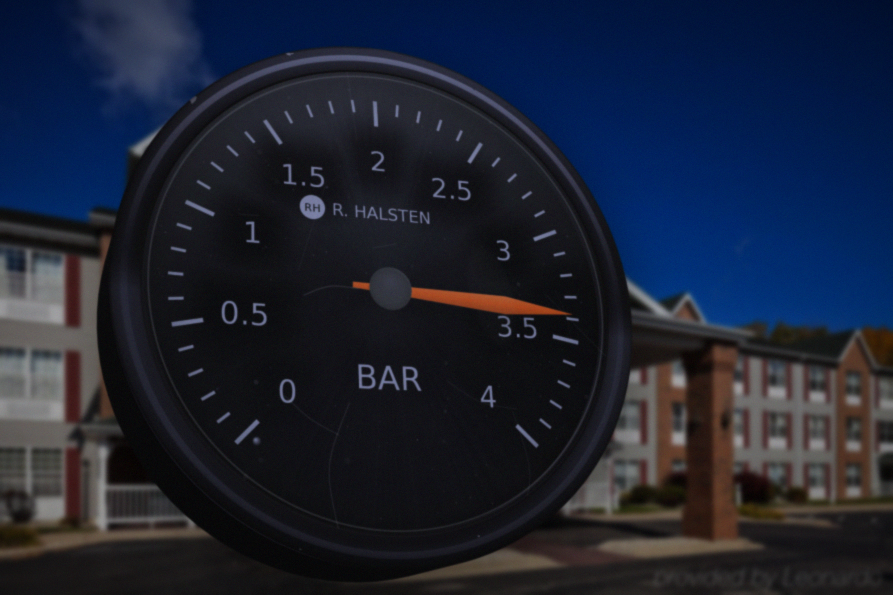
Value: 3.4,bar
